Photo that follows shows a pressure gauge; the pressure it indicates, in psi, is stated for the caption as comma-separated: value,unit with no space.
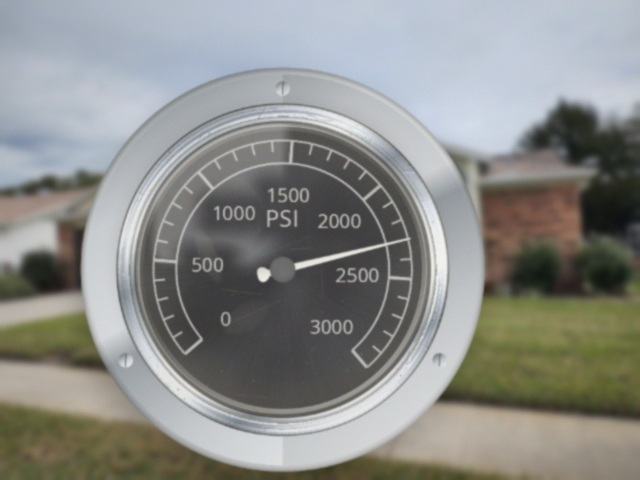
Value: 2300,psi
